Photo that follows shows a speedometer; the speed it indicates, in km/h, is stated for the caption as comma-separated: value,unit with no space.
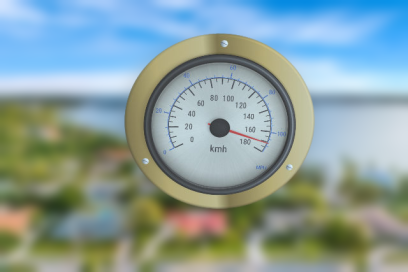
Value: 170,km/h
